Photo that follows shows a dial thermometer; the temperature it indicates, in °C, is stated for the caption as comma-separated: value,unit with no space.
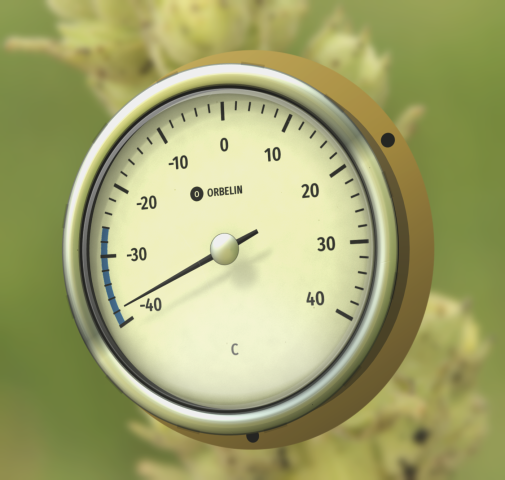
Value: -38,°C
